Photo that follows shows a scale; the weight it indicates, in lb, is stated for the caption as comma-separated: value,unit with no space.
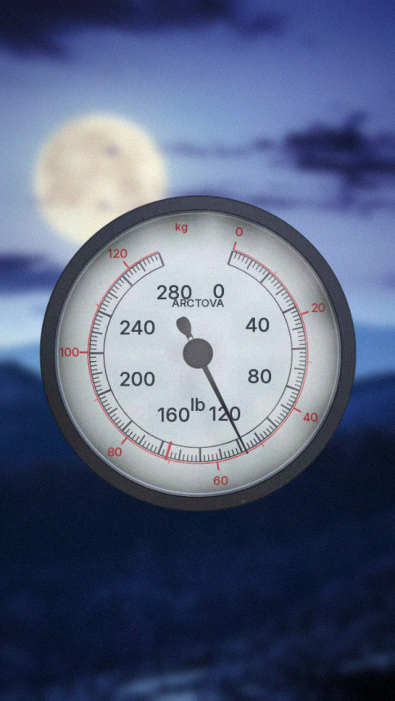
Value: 118,lb
